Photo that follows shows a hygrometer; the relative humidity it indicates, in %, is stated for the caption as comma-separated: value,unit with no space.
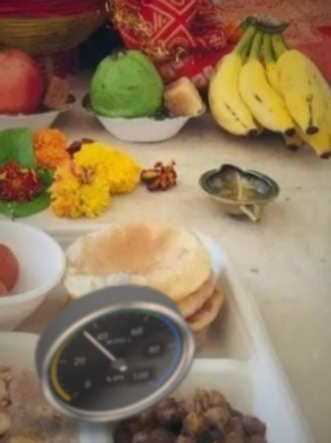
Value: 36,%
